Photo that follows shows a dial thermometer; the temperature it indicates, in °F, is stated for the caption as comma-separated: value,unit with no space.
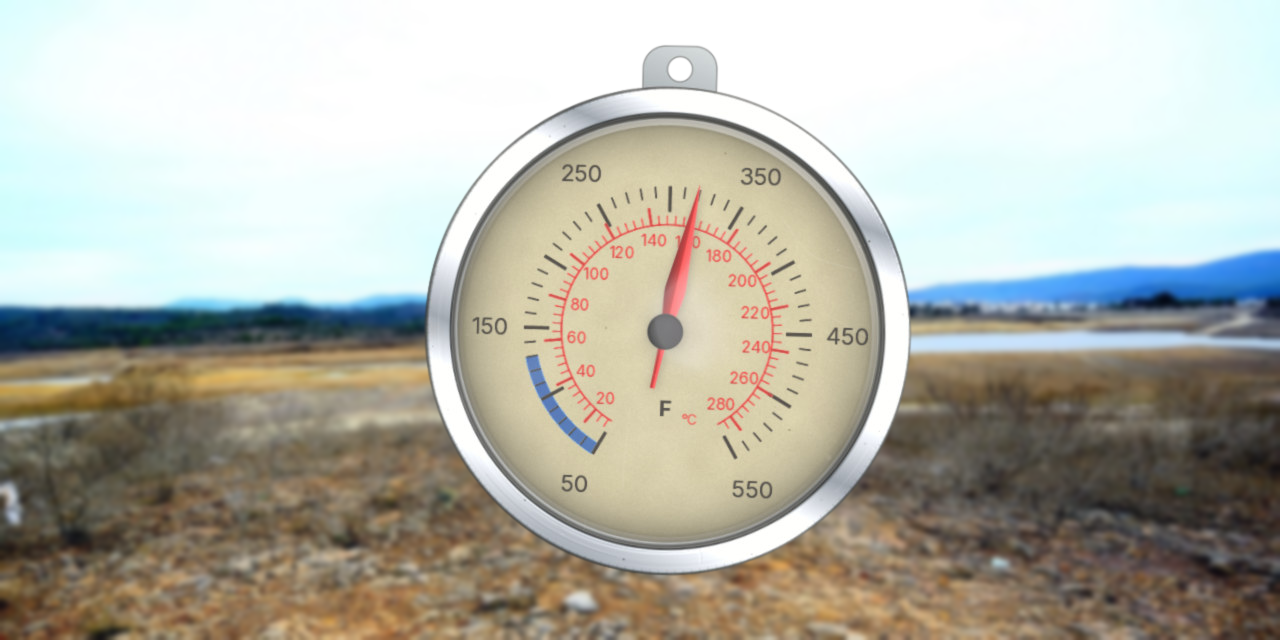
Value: 320,°F
